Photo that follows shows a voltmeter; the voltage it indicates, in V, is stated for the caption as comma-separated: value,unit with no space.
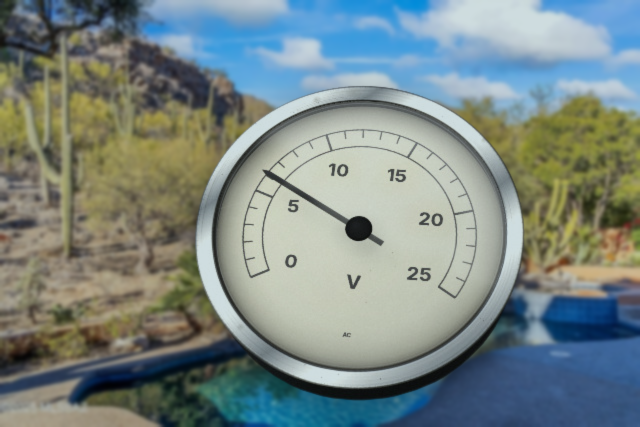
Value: 6,V
